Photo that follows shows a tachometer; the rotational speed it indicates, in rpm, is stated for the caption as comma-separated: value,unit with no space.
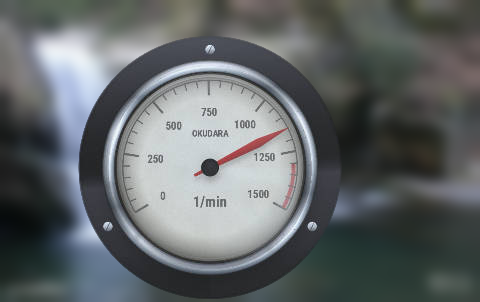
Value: 1150,rpm
